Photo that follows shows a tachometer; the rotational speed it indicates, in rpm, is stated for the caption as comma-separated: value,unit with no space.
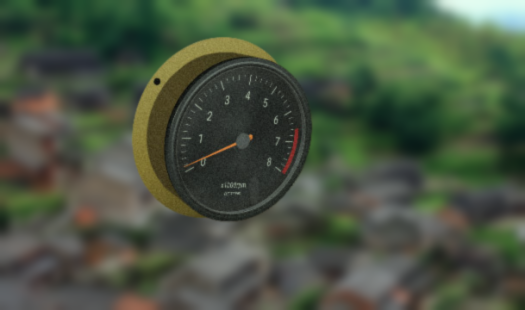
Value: 200,rpm
